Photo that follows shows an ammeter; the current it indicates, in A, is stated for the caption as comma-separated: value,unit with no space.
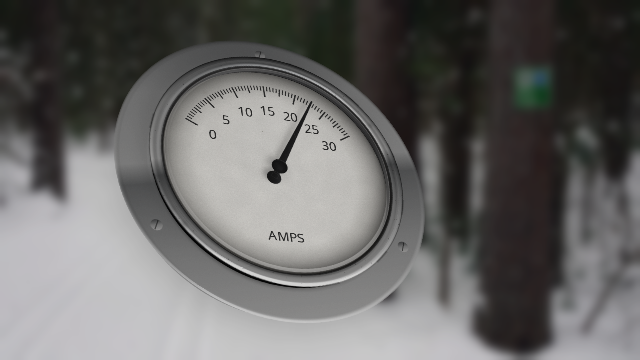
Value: 22.5,A
